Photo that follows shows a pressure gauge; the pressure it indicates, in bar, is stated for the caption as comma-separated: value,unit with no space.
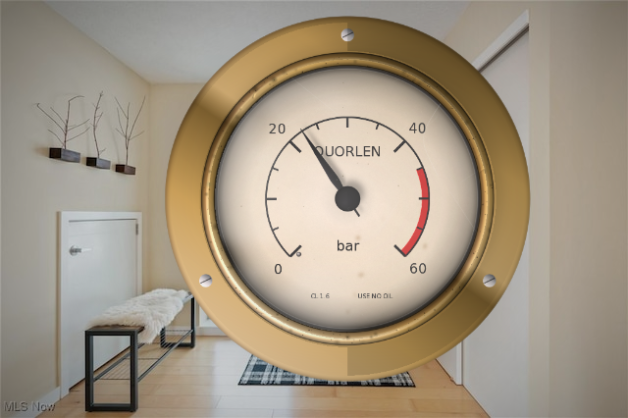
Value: 22.5,bar
